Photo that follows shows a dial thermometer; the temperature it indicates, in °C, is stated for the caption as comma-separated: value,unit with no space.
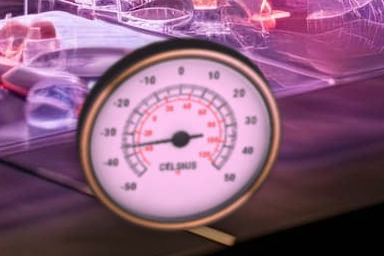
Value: -35,°C
